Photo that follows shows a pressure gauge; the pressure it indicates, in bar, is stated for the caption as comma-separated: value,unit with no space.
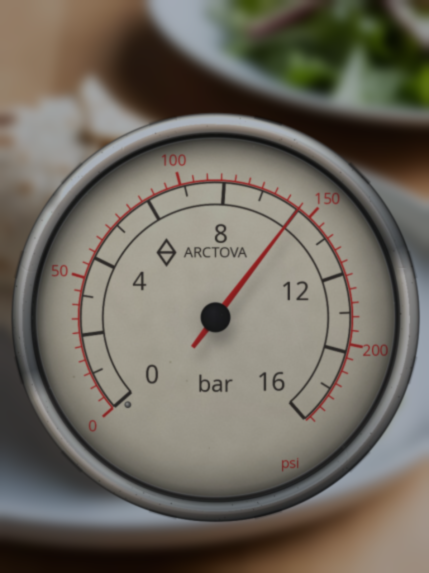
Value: 10,bar
